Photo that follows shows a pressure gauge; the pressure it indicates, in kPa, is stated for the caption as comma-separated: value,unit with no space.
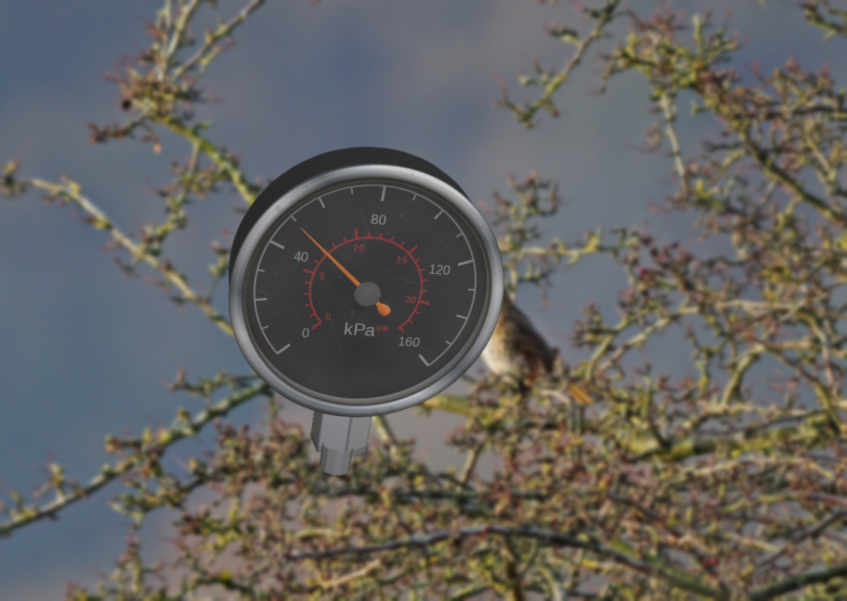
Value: 50,kPa
